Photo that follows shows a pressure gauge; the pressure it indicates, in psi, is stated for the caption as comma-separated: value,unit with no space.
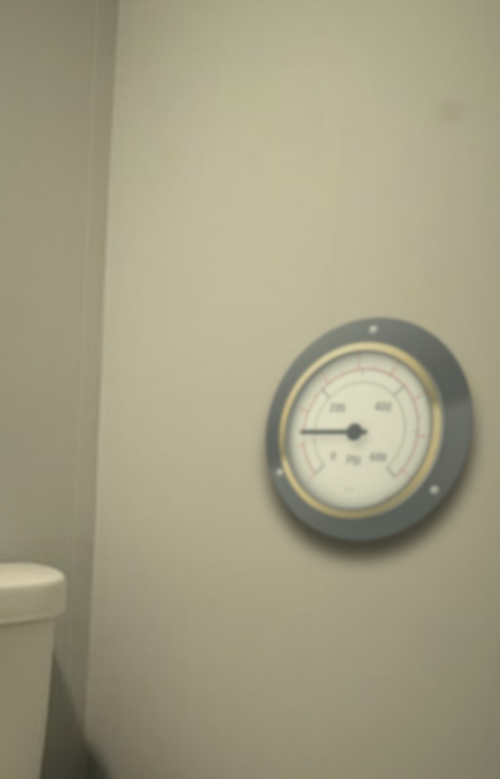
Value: 100,psi
